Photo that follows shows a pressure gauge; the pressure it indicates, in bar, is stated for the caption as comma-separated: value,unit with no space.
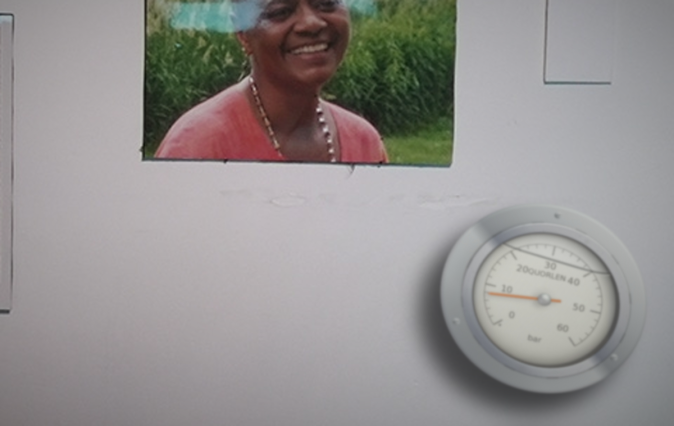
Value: 8,bar
